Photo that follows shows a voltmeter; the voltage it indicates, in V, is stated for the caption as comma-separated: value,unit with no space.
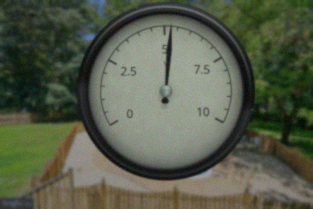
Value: 5.25,V
